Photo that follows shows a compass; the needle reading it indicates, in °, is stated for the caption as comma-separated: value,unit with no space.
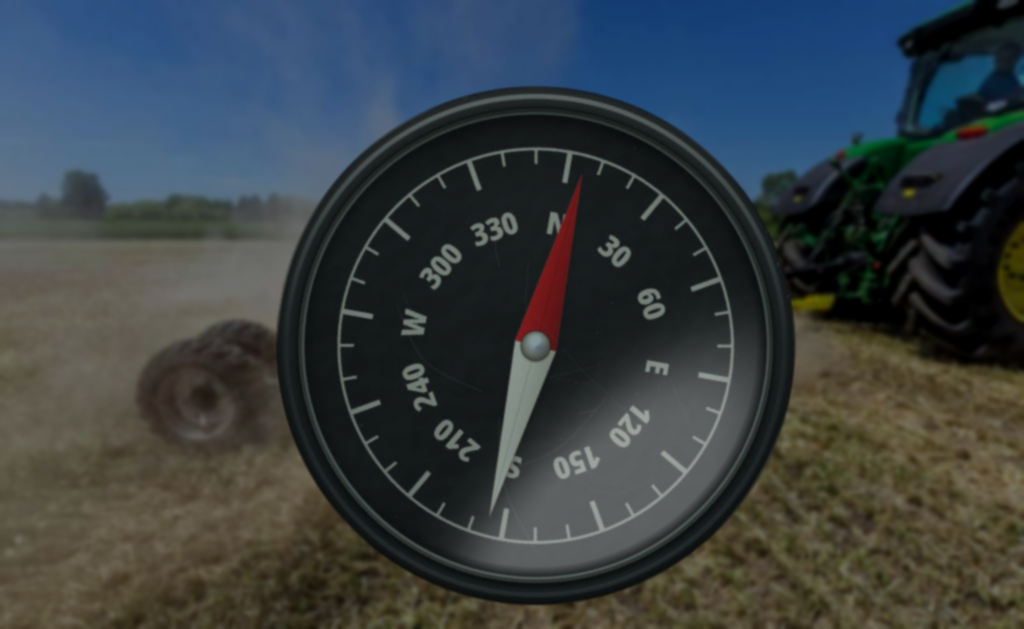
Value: 5,°
